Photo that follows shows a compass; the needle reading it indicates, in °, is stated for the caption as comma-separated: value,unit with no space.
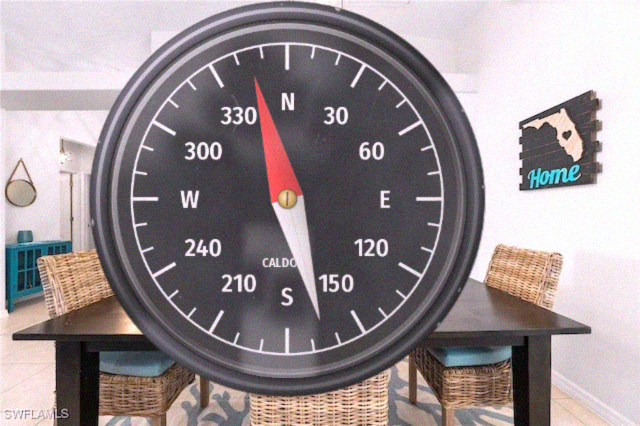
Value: 345,°
